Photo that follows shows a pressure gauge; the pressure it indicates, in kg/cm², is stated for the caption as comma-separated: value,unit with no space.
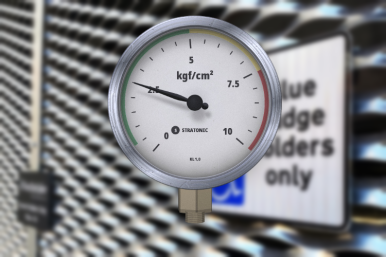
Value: 2.5,kg/cm²
